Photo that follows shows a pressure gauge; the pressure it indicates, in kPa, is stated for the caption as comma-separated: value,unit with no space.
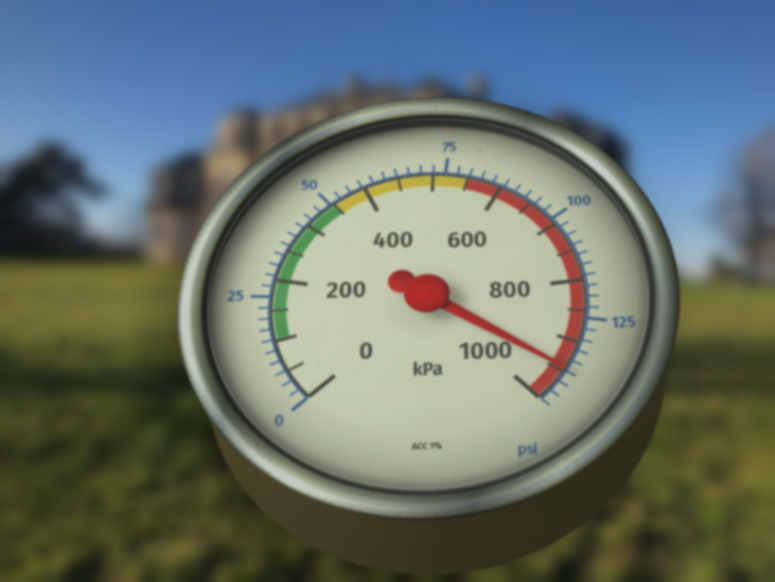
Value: 950,kPa
